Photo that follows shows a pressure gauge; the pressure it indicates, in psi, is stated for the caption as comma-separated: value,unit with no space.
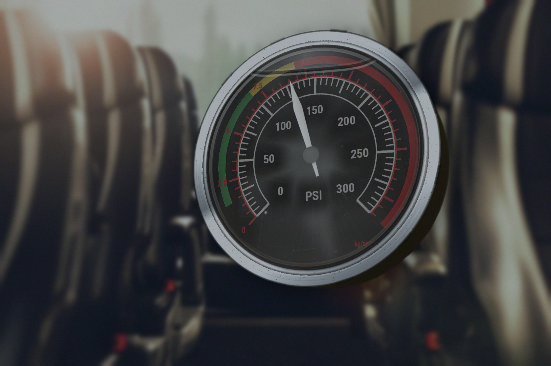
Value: 130,psi
